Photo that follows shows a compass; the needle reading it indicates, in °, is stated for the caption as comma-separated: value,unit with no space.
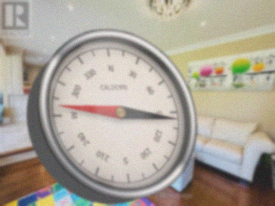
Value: 277.5,°
